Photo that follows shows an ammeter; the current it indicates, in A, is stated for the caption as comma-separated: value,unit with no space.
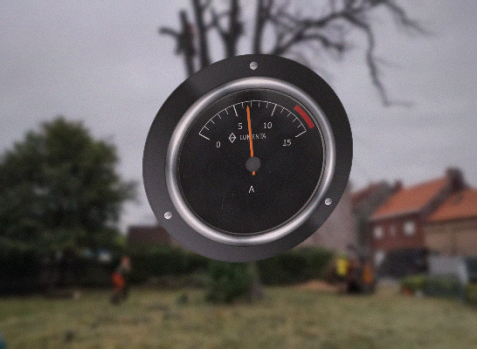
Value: 6.5,A
